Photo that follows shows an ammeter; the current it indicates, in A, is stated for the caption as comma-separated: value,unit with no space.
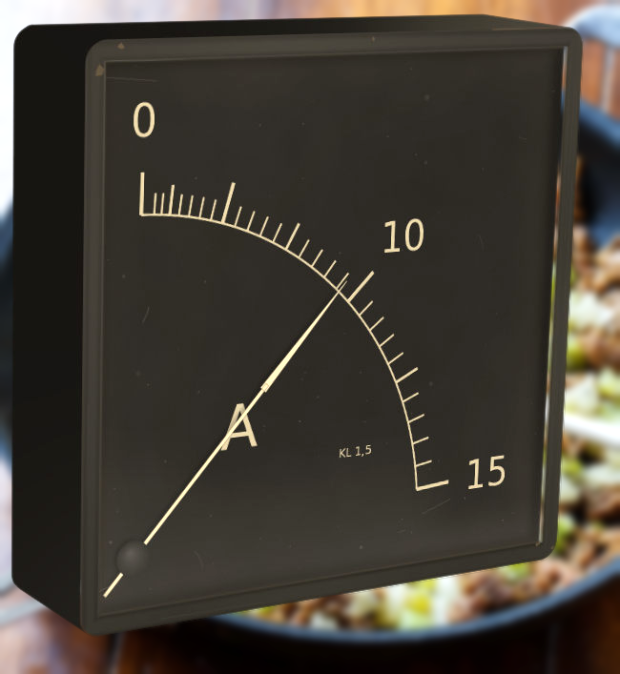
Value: 9.5,A
